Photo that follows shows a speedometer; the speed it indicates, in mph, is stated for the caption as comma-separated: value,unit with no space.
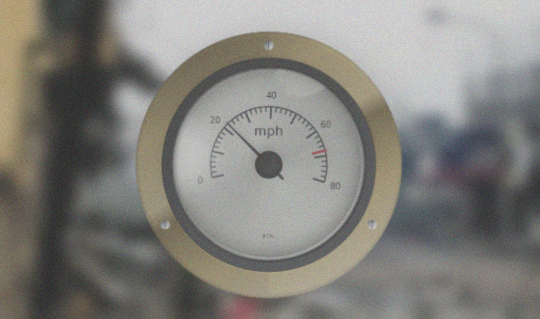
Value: 22,mph
